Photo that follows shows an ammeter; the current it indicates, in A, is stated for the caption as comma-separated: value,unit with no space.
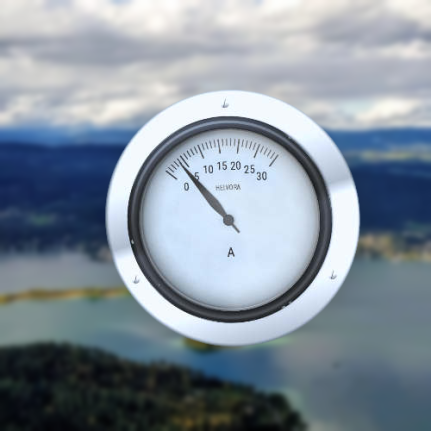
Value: 4,A
